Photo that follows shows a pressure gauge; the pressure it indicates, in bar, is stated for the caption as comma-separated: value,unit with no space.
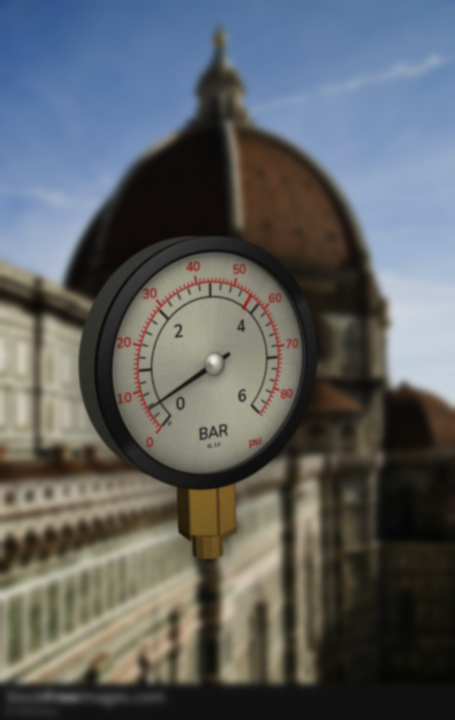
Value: 0.4,bar
